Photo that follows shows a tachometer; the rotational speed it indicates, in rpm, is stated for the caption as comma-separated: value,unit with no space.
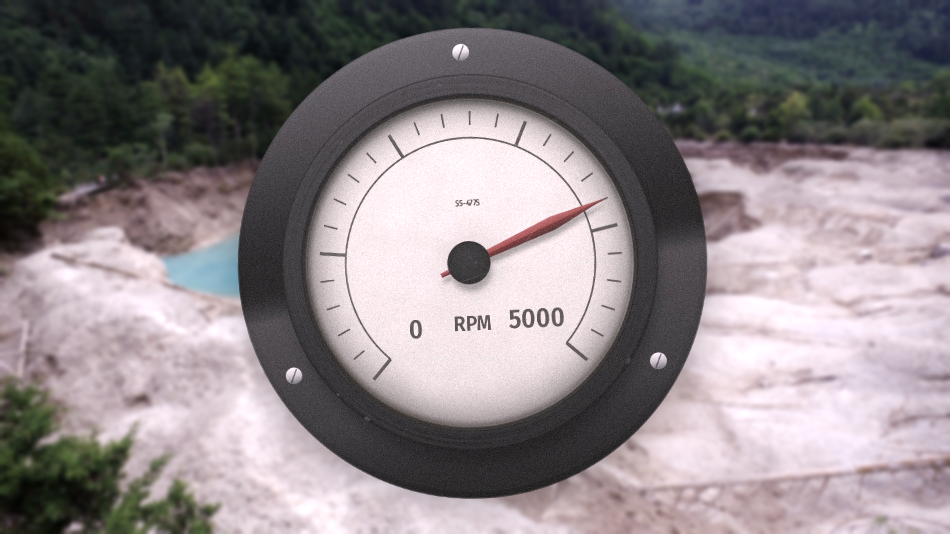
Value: 3800,rpm
